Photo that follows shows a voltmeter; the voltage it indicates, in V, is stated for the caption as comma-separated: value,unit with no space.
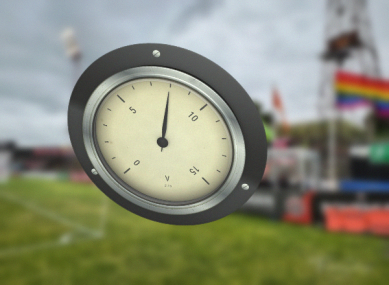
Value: 8,V
